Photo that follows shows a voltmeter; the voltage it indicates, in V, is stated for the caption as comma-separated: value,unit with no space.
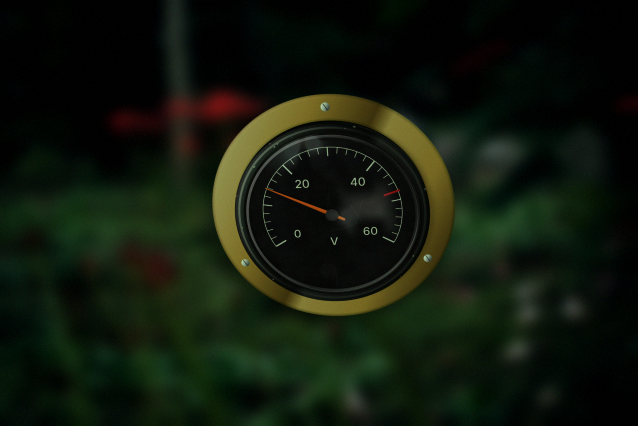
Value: 14,V
